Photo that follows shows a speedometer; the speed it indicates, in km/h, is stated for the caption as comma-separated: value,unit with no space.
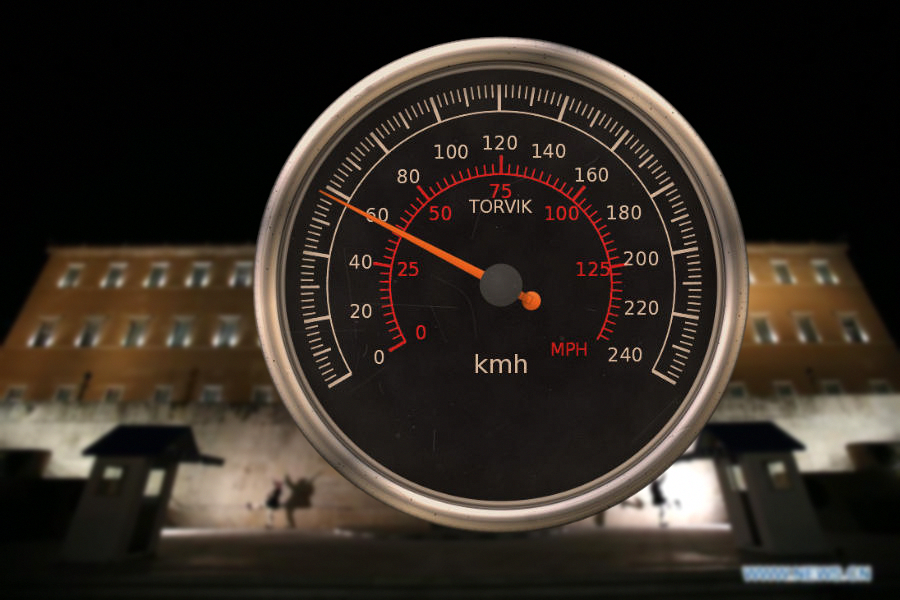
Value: 58,km/h
